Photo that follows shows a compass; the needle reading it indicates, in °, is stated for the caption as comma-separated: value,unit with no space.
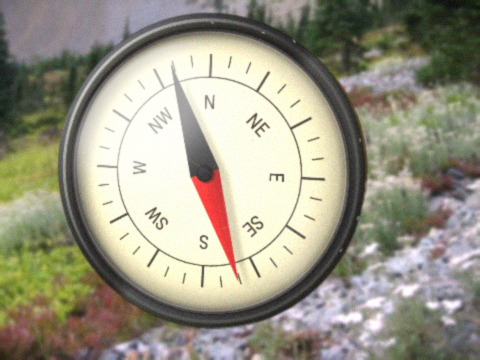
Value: 160,°
